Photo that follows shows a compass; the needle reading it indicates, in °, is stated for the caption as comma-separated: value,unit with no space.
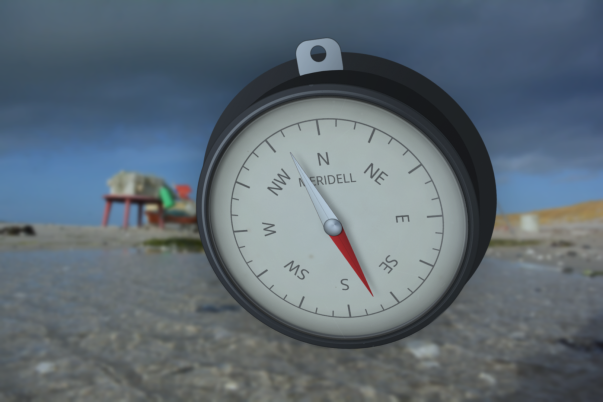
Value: 160,°
